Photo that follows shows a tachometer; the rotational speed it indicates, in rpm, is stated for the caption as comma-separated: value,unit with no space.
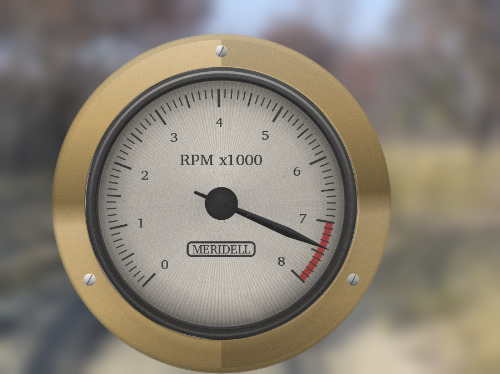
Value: 7400,rpm
